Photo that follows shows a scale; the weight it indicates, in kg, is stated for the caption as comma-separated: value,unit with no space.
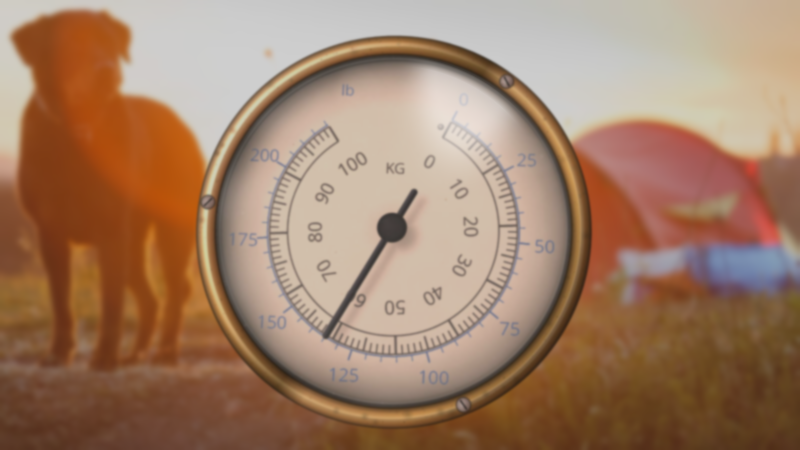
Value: 61,kg
